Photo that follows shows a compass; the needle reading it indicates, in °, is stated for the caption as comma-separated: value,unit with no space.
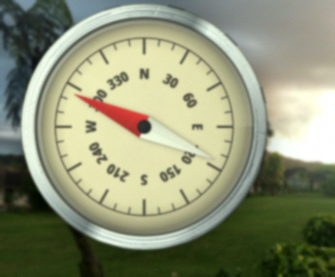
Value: 295,°
